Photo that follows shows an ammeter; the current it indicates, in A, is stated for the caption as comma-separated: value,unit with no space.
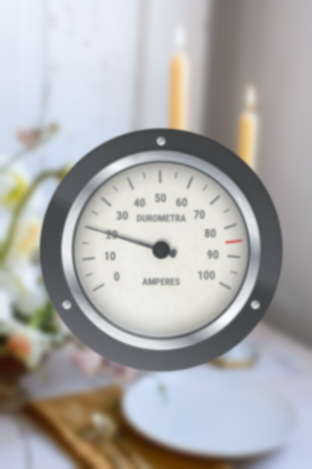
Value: 20,A
